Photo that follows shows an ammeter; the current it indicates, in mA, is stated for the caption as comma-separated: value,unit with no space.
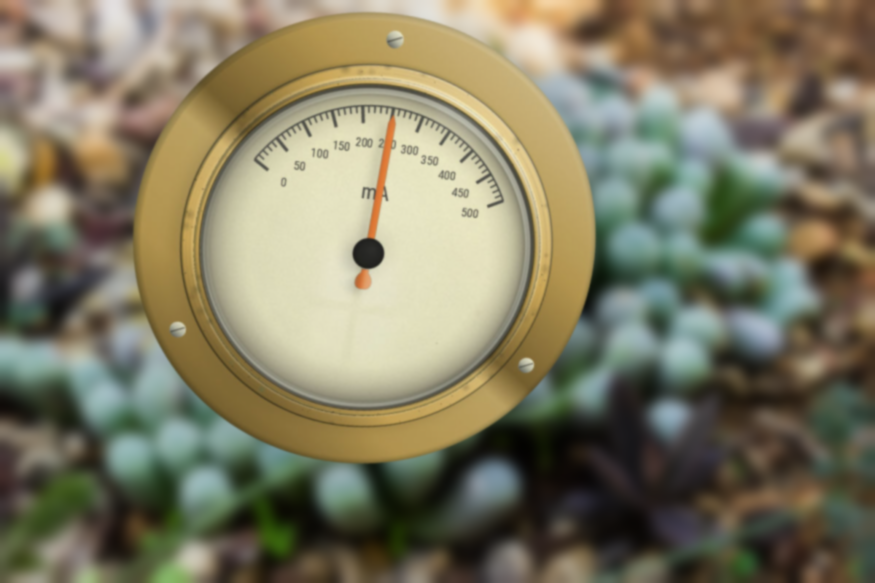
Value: 250,mA
